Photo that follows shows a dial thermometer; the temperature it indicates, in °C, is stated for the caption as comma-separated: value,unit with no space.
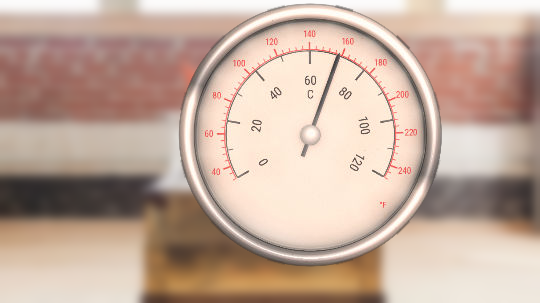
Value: 70,°C
